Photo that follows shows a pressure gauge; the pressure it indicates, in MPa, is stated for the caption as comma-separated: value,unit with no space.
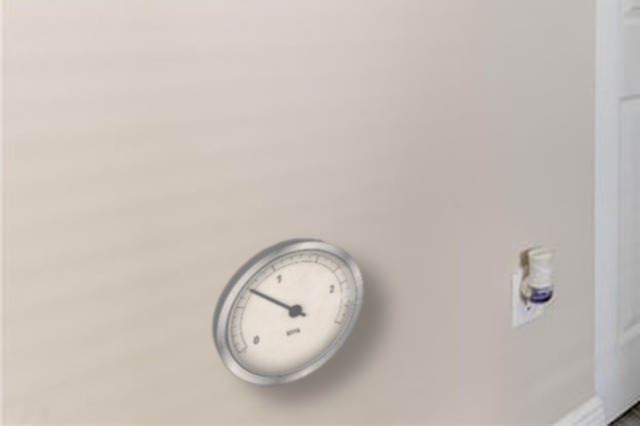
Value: 0.7,MPa
